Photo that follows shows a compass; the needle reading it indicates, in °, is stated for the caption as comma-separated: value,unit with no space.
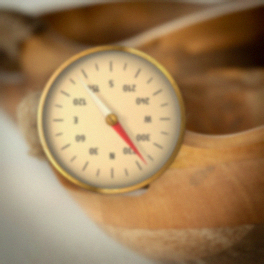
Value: 322.5,°
